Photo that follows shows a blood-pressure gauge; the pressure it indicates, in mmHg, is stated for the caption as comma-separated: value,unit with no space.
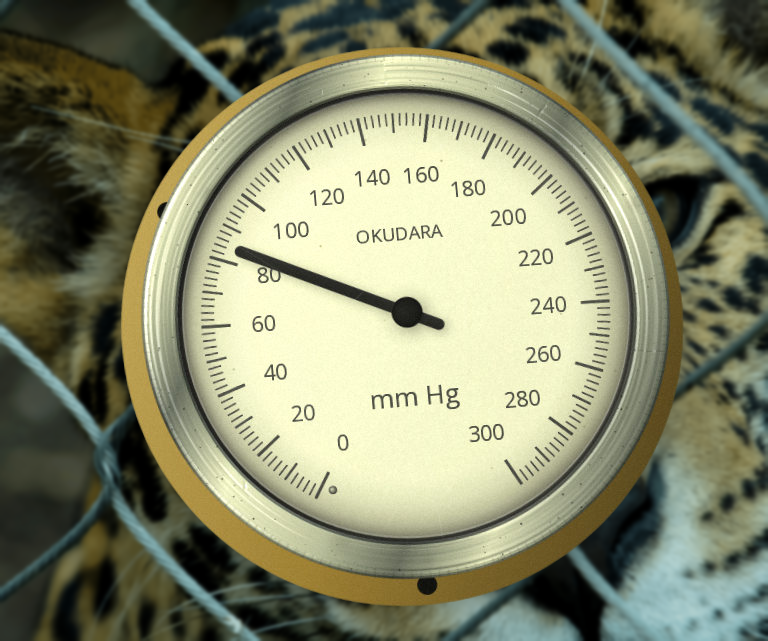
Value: 84,mmHg
